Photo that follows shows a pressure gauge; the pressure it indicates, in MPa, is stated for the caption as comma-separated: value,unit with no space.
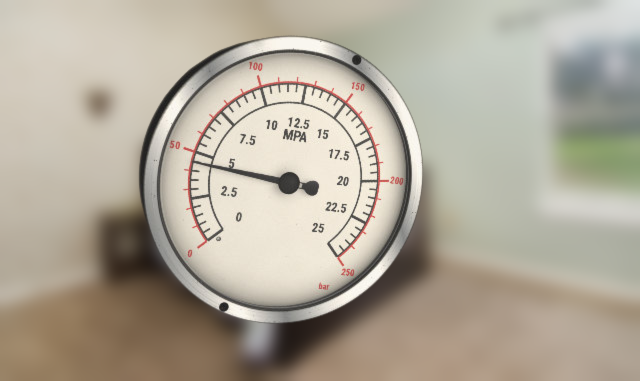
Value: 4.5,MPa
